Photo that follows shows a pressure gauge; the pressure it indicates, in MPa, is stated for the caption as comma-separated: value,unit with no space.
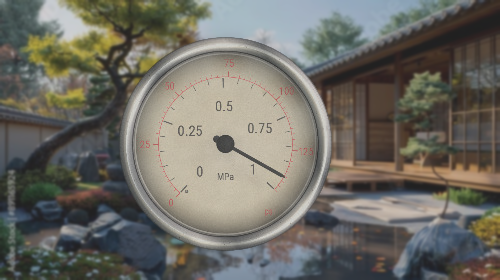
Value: 0.95,MPa
